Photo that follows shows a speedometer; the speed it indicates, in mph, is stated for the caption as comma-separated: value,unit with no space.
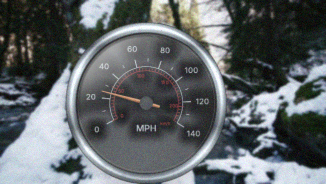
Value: 25,mph
